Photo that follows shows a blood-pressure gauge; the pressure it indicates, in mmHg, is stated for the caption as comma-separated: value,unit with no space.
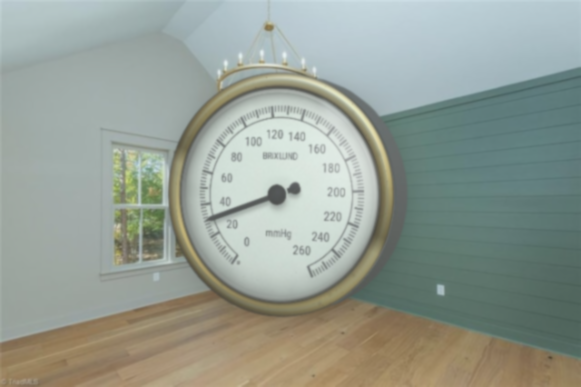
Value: 30,mmHg
